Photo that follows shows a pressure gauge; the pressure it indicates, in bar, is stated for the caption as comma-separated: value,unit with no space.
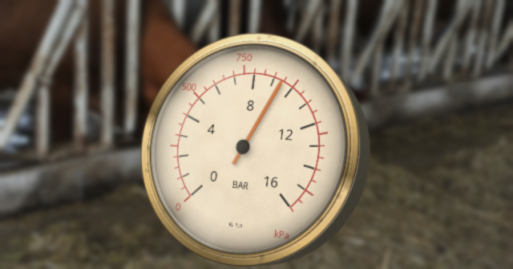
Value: 9.5,bar
